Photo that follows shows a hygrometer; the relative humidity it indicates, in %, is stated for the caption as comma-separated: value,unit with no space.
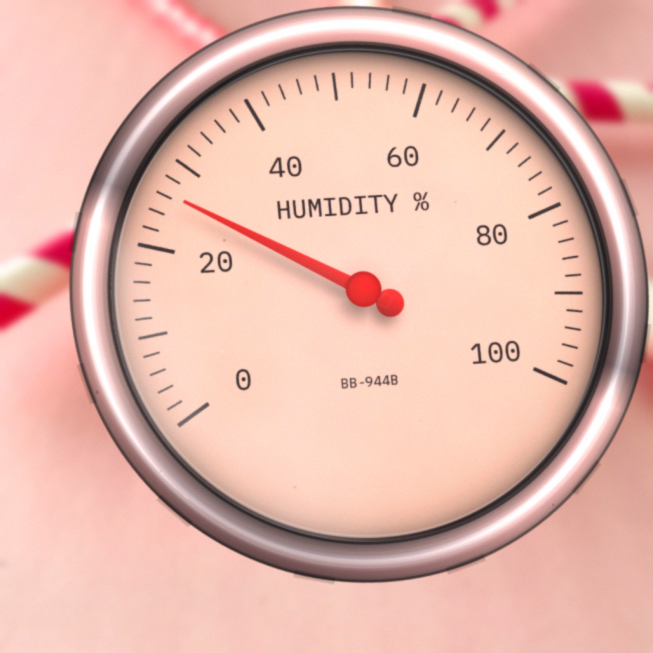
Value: 26,%
